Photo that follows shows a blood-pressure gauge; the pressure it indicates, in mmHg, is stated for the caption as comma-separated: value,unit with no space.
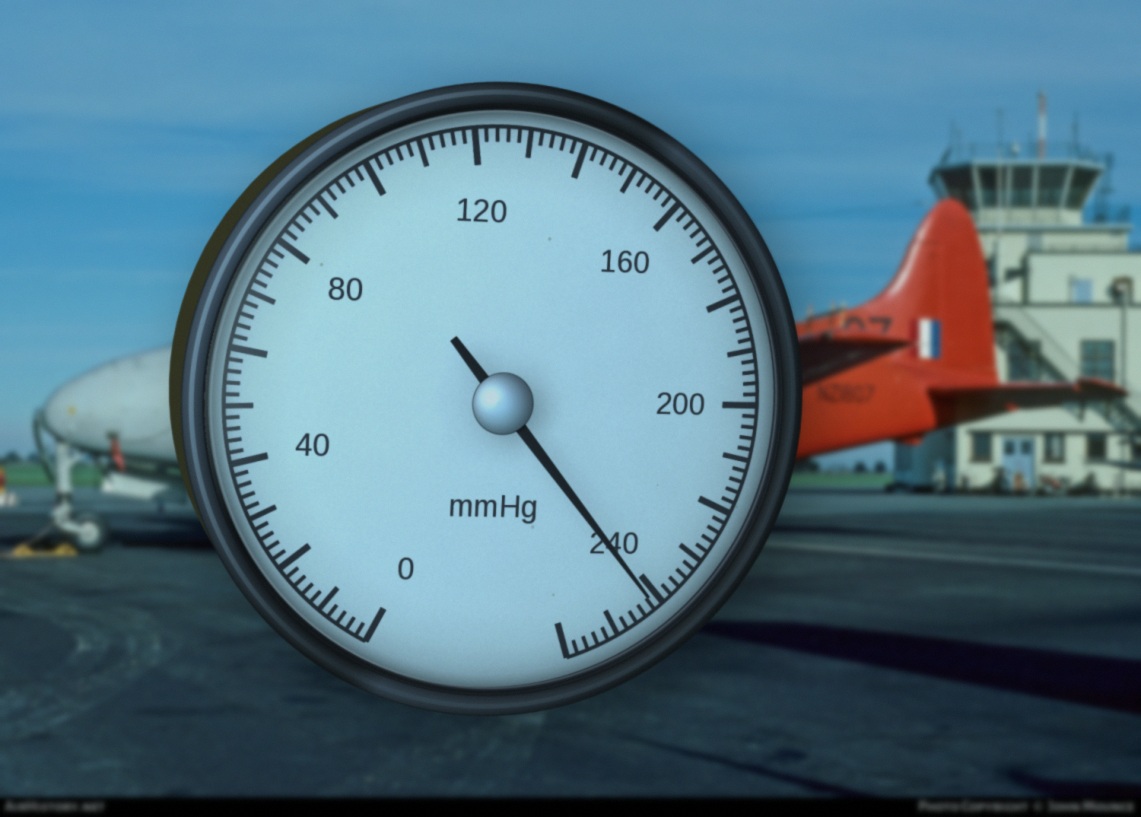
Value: 242,mmHg
